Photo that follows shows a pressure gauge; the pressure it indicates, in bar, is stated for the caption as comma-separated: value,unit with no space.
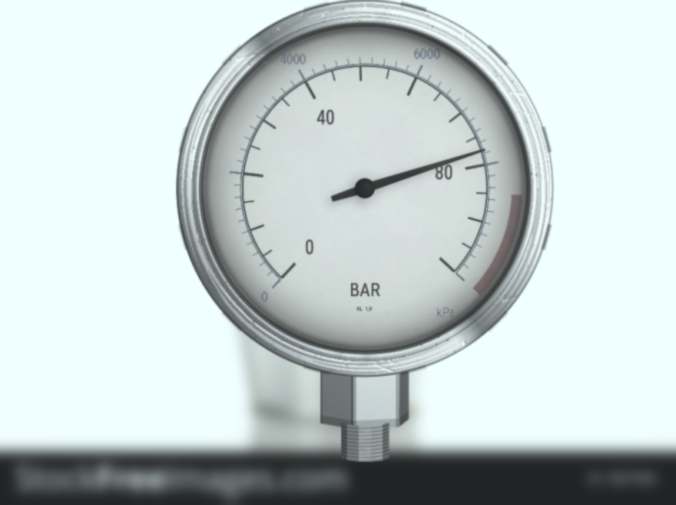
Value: 77.5,bar
